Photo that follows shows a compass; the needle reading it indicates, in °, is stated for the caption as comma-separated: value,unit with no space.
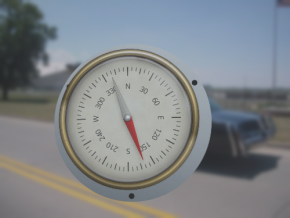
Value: 160,°
